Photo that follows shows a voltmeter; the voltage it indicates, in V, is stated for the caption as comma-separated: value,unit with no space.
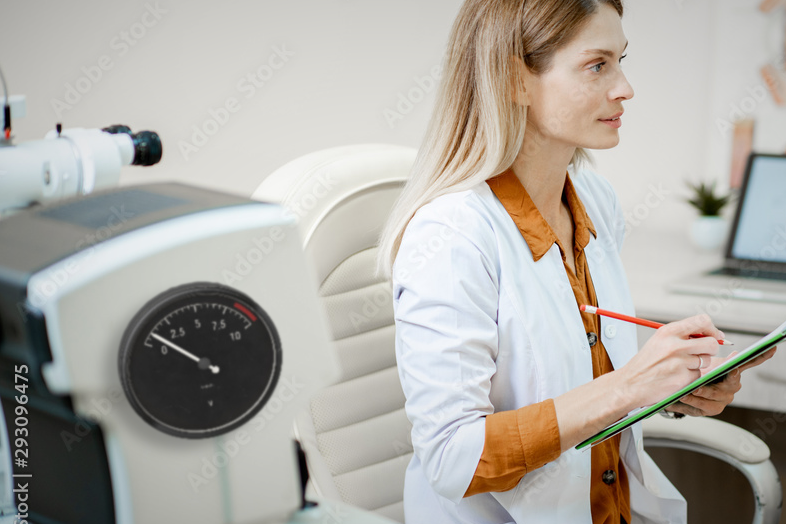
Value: 1,V
